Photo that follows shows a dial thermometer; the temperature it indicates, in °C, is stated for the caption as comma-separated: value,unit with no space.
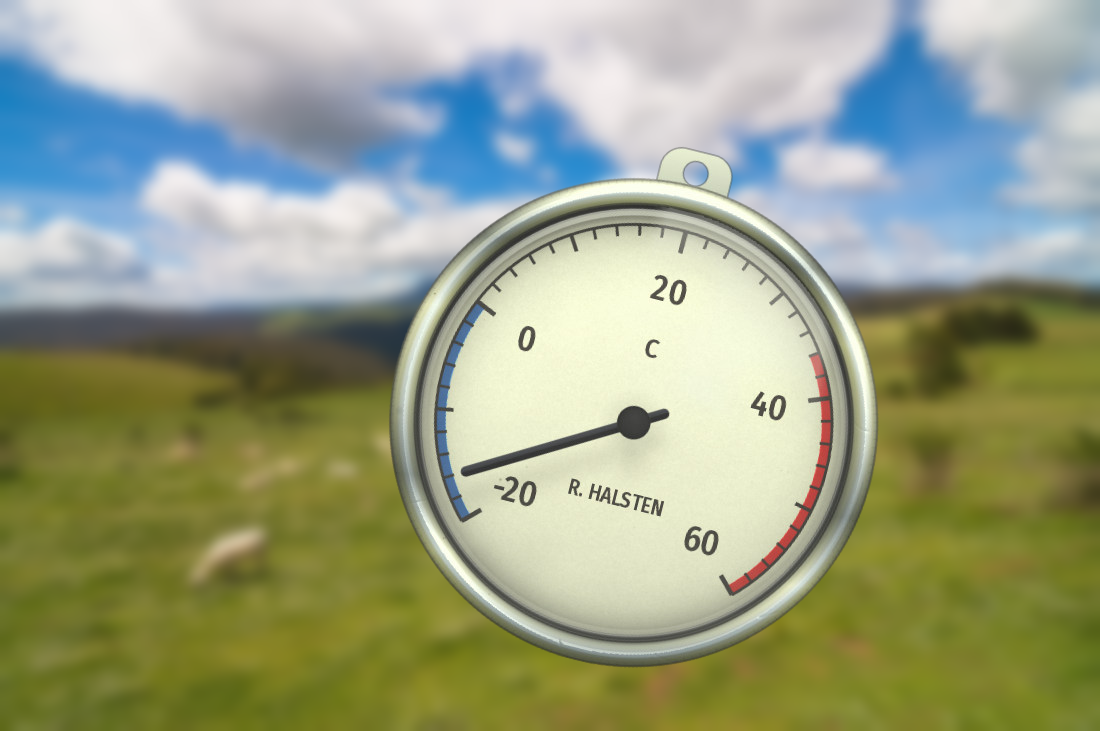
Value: -16,°C
